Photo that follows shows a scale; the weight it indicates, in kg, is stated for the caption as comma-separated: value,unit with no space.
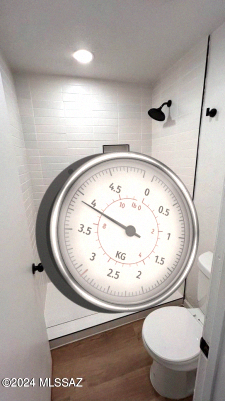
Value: 3.9,kg
